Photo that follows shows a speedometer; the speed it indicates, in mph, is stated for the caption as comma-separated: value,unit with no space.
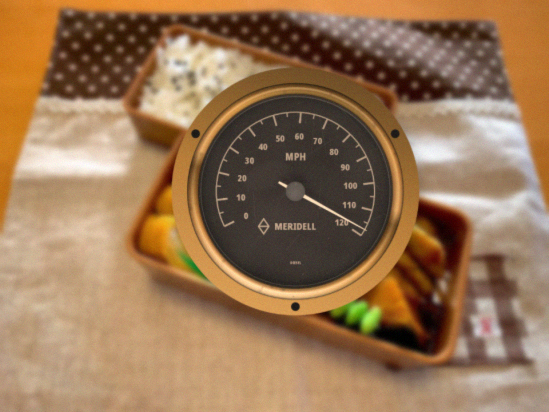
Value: 117.5,mph
